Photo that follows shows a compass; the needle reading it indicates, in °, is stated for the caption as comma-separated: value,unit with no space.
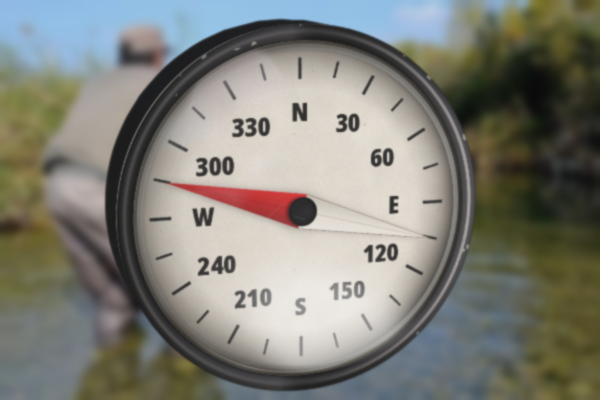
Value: 285,°
